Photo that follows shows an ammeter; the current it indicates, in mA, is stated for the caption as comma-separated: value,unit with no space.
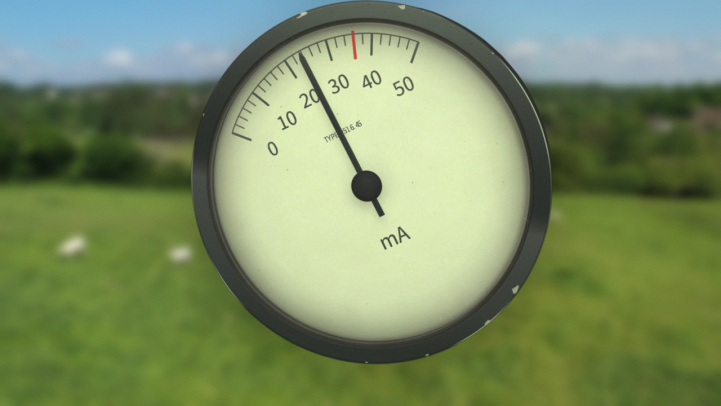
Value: 24,mA
